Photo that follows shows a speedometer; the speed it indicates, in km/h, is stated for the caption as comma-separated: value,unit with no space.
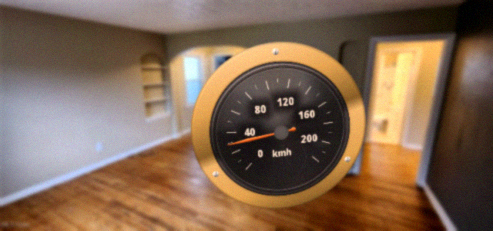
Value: 30,km/h
